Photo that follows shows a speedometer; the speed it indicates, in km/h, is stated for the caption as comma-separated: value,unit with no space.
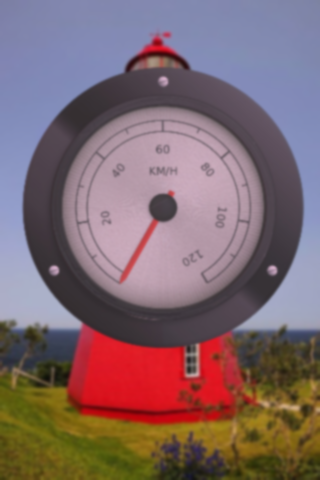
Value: 0,km/h
